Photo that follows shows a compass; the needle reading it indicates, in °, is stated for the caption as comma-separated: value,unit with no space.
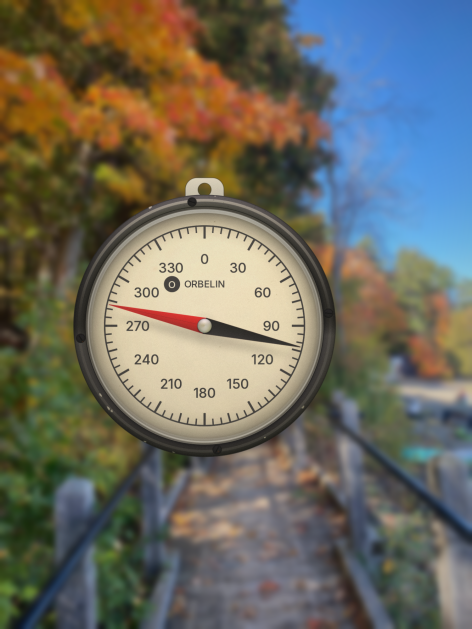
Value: 282.5,°
